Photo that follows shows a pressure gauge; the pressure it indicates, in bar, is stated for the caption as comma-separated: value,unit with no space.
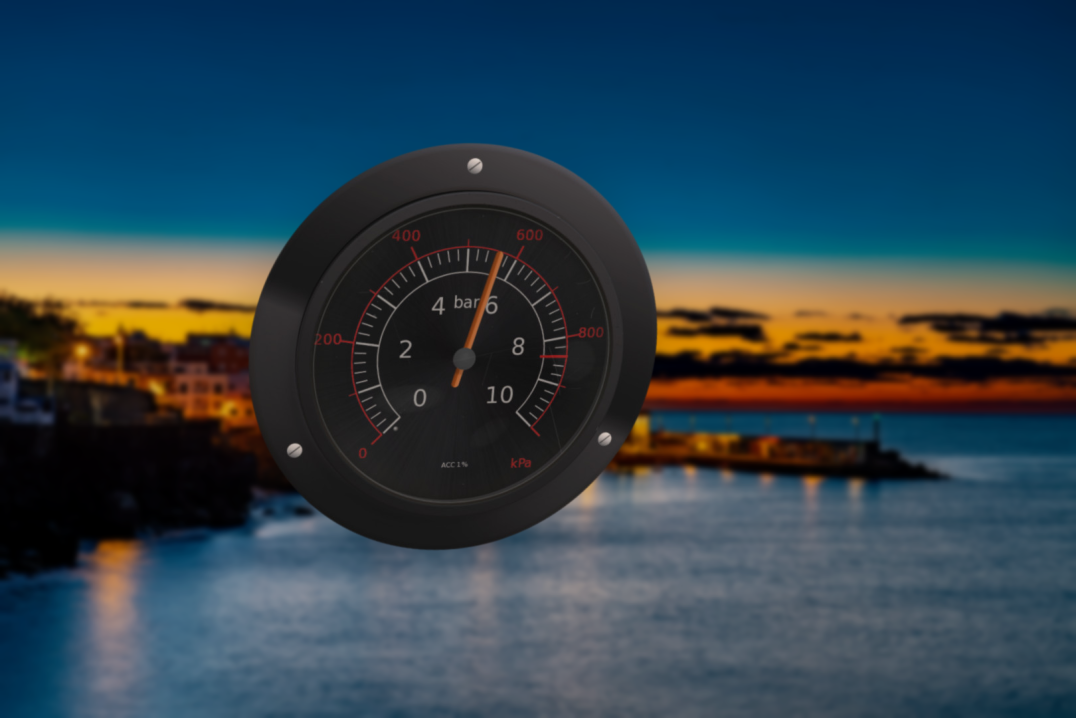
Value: 5.6,bar
